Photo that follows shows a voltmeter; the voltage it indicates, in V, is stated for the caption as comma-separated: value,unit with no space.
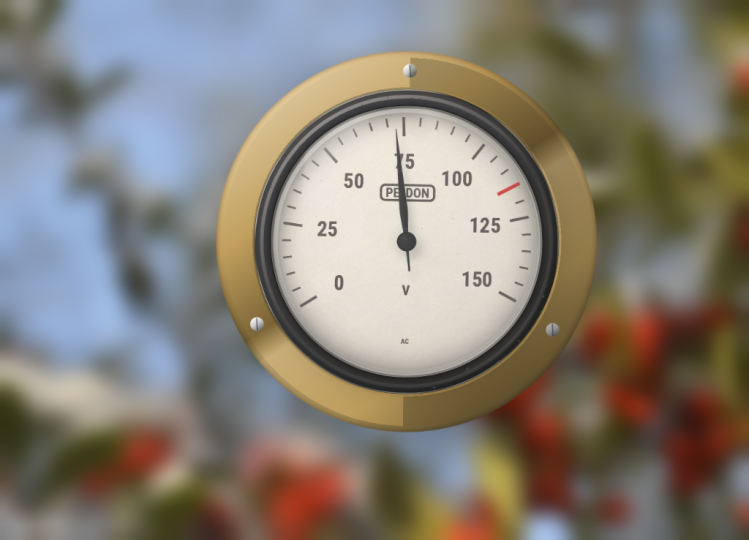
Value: 72.5,V
